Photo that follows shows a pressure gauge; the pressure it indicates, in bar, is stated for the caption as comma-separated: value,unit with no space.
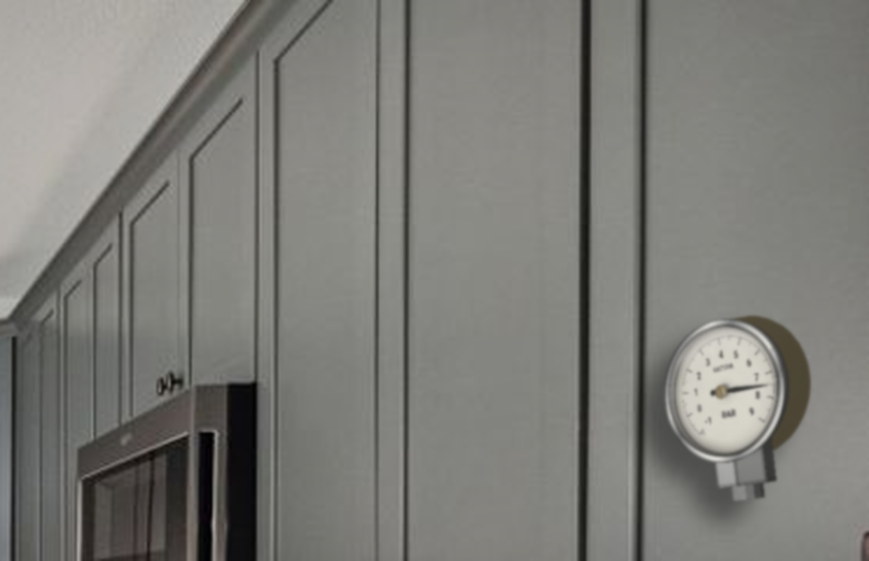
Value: 7.5,bar
